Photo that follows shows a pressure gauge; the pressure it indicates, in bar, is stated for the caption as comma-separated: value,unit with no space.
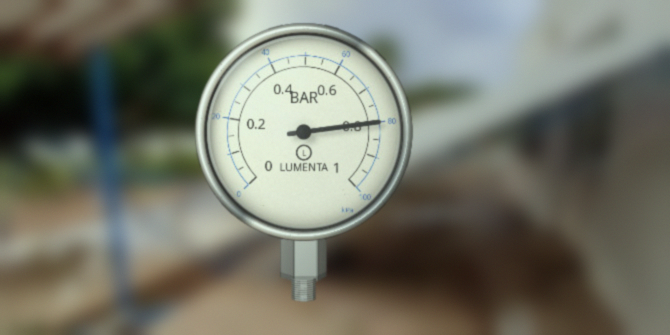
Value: 0.8,bar
